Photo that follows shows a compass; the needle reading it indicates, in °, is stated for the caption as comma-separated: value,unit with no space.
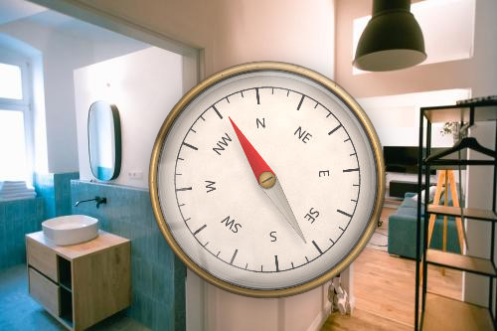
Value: 335,°
